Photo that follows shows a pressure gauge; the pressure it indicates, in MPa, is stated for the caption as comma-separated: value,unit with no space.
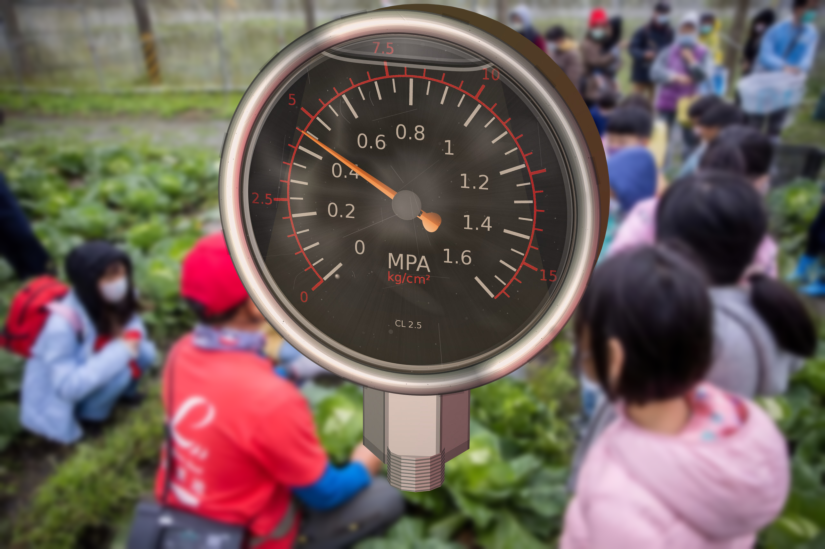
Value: 0.45,MPa
